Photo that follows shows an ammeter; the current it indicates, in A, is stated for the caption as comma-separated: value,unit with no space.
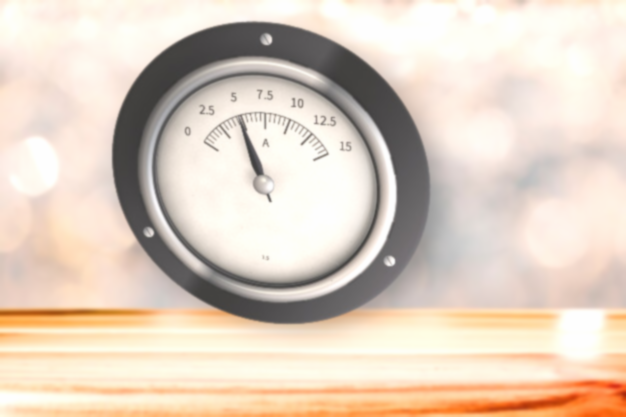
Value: 5,A
